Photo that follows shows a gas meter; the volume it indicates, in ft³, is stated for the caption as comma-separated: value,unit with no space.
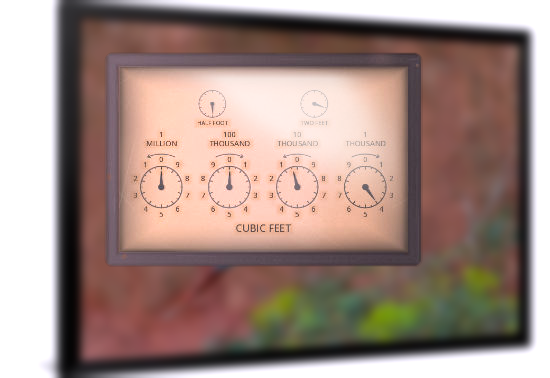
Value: 400,ft³
